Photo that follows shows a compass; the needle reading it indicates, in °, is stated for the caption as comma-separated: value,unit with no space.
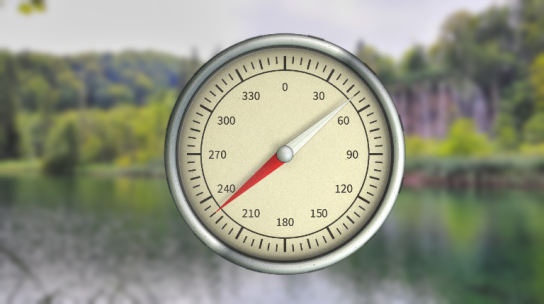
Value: 230,°
